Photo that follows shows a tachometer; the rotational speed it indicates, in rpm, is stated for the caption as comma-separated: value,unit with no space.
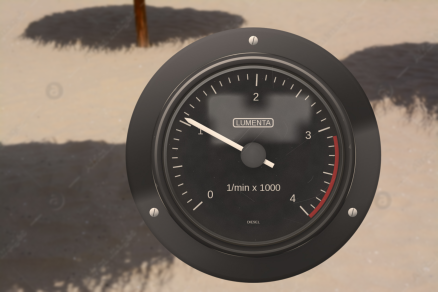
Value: 1050,rpm
